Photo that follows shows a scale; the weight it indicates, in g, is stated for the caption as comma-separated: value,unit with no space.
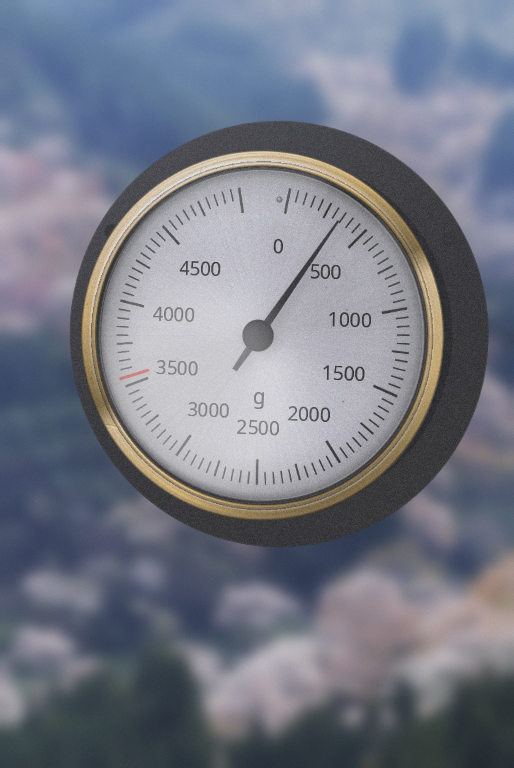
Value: 350,g
